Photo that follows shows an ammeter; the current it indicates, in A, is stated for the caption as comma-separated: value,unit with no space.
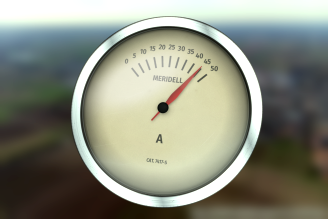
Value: 45,A
